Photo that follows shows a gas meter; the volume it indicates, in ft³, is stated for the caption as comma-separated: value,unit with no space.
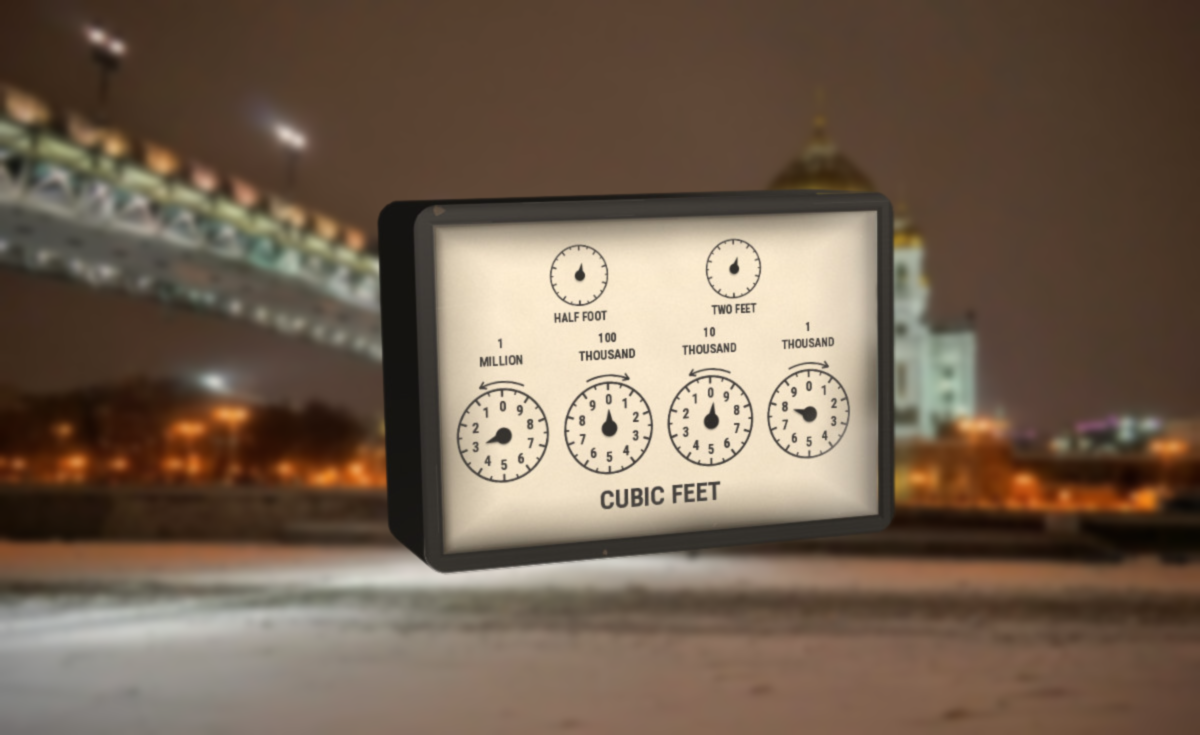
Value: 299800,ft³
